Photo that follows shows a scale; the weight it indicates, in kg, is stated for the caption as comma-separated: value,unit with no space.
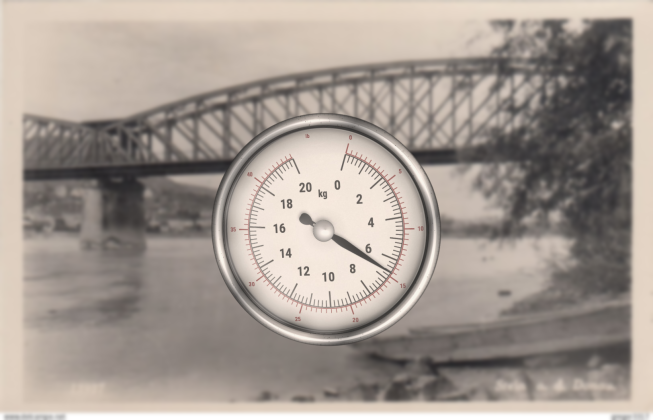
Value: 6.6,kg
